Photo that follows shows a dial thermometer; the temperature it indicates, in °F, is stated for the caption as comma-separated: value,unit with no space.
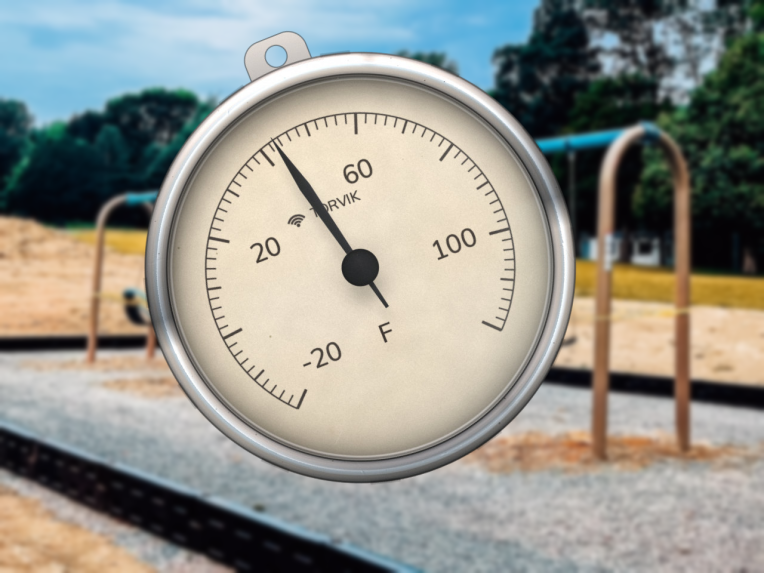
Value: 43,°F
